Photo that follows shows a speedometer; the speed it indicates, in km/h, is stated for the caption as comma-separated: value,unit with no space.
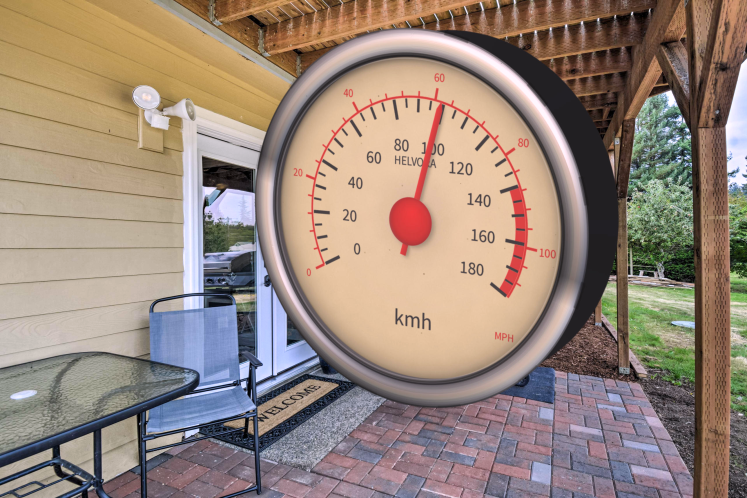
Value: 100,km/h
